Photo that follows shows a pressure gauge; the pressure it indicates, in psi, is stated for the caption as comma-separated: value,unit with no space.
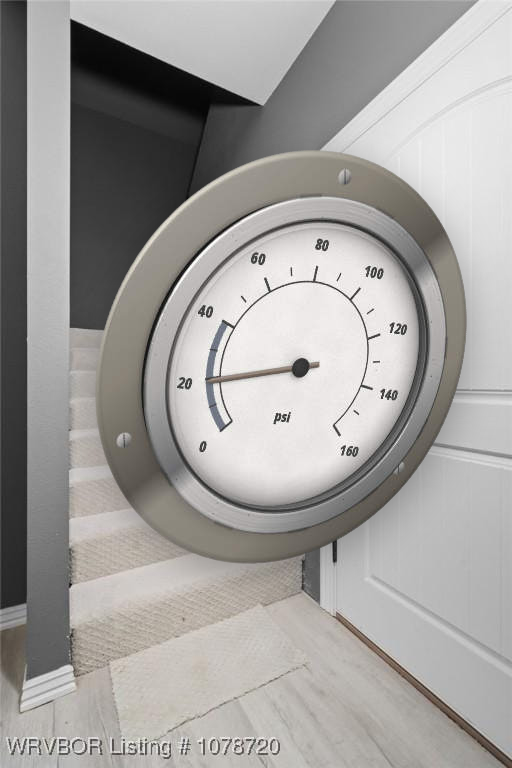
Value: 20,psi
